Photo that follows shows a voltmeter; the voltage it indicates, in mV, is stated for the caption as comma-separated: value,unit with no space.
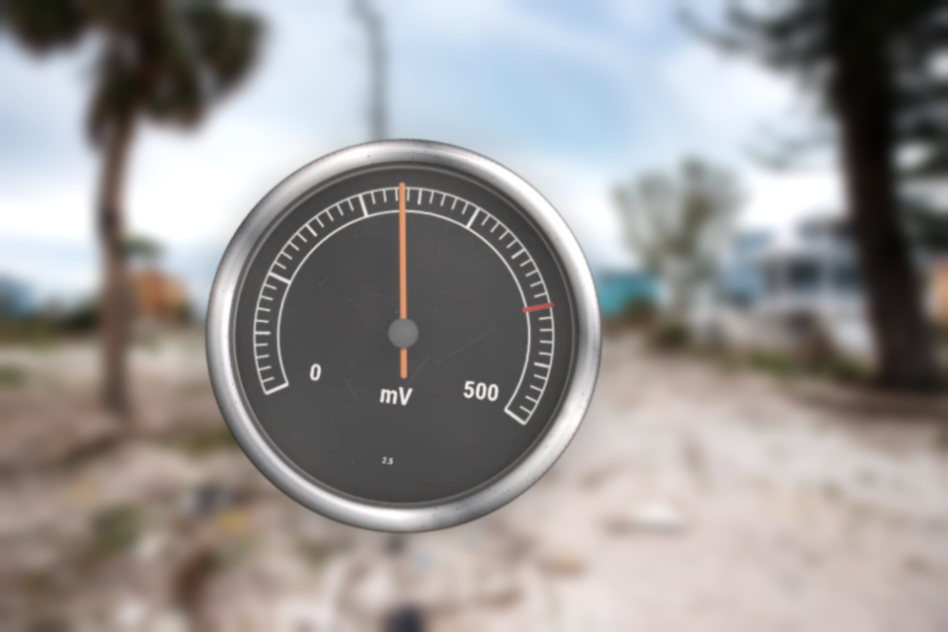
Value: 235,mV
